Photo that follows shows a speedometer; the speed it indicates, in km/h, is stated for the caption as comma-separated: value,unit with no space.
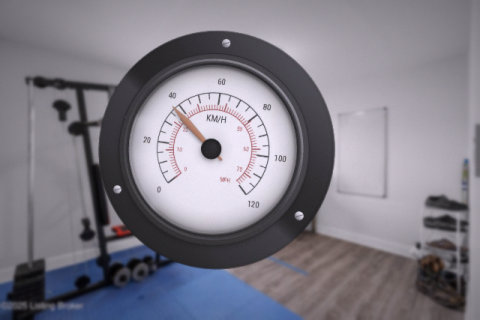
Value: 37.5,km/h
